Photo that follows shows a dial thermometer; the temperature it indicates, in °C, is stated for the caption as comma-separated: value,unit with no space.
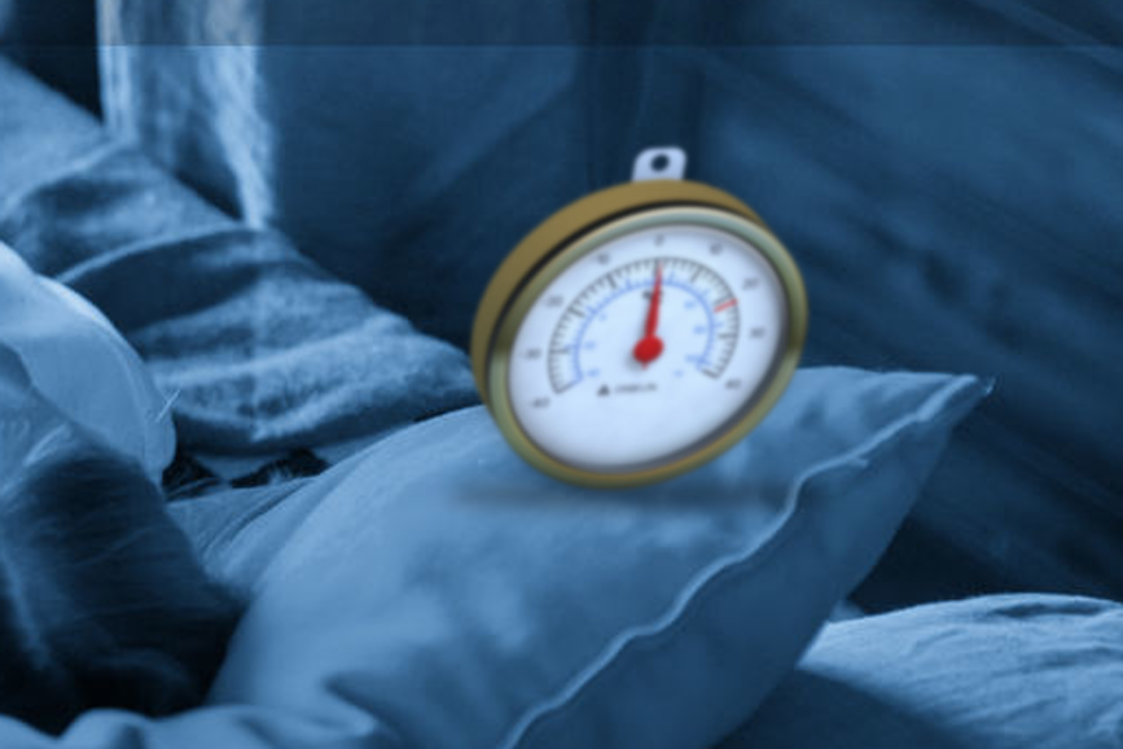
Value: 0,°C
